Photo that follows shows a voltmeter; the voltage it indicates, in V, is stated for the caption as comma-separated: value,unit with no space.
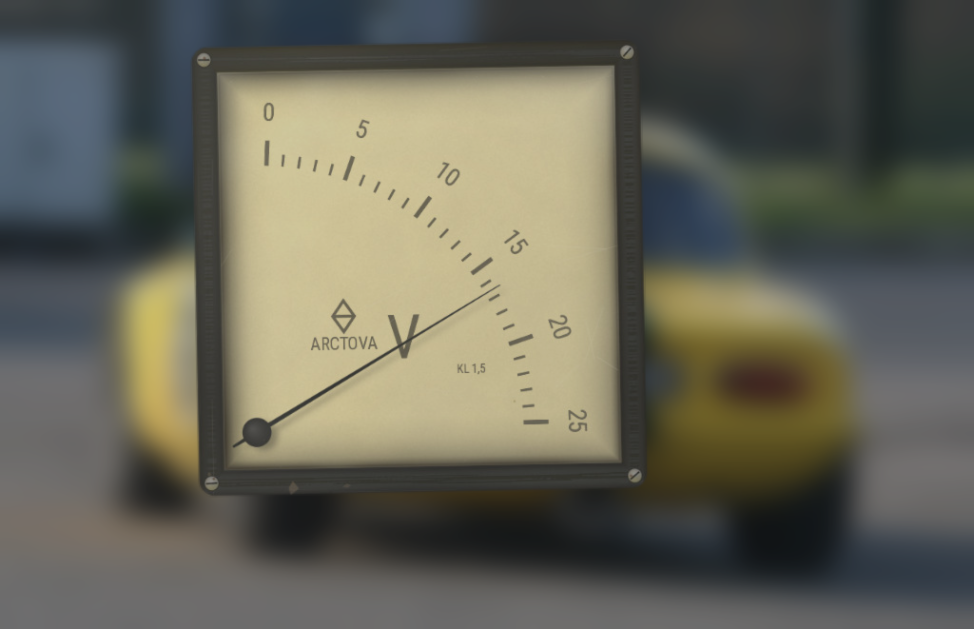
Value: 16.5,V
